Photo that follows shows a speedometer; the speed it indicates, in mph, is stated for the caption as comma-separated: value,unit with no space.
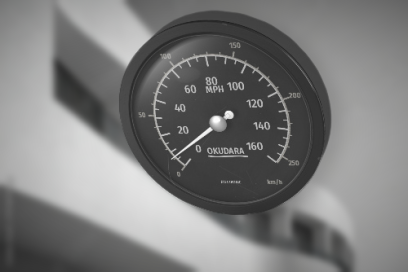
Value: 7.5,mph
